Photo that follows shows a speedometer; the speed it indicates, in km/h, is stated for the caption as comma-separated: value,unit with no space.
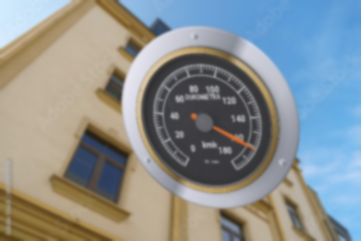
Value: 160,km/h
